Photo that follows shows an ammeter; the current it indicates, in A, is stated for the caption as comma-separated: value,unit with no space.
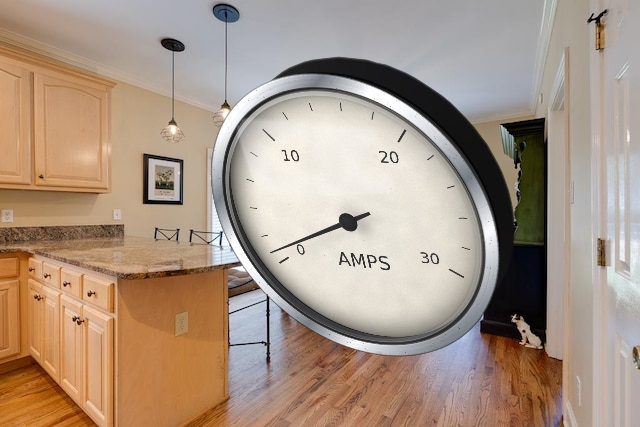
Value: 1,A
